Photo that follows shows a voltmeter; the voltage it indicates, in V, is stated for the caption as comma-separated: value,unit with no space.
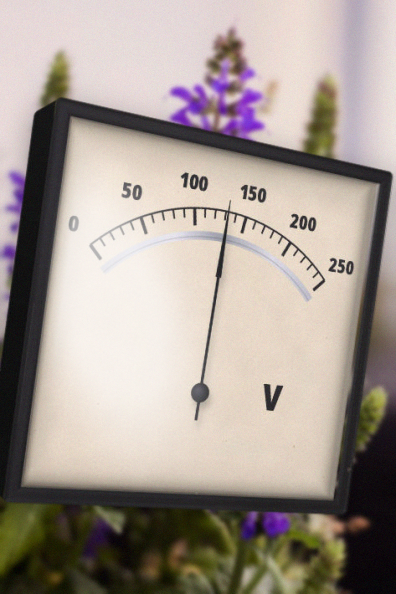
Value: 130,V
